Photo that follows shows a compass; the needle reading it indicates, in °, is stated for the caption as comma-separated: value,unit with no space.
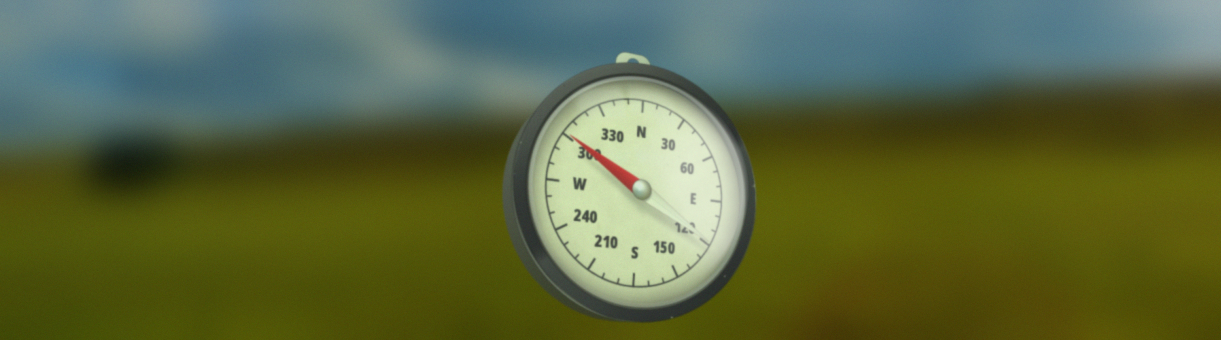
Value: 300,°
